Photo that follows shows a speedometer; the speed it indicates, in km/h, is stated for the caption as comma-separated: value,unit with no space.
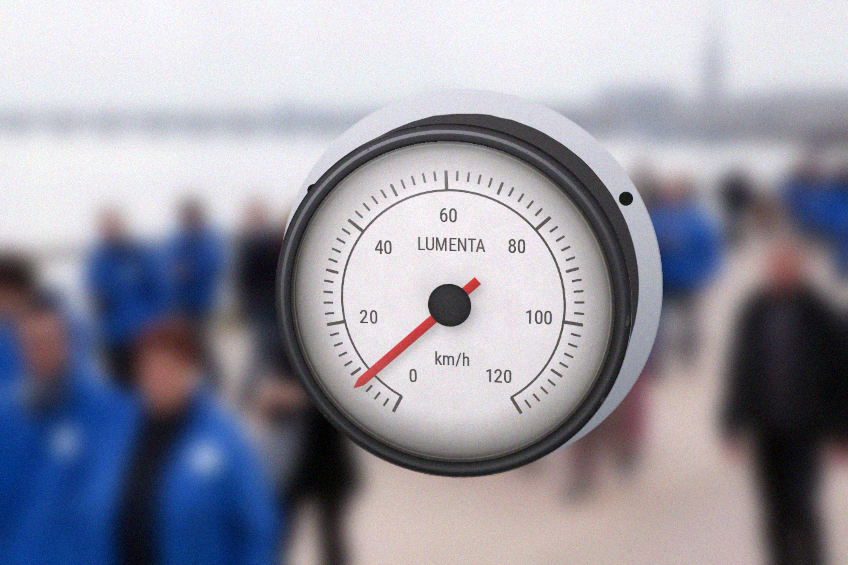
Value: 8,km/h
